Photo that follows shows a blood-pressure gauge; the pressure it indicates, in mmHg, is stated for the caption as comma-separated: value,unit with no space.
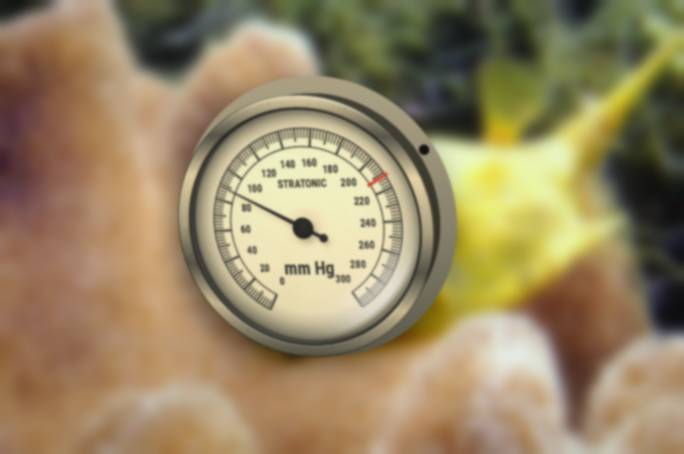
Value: 90,mmHg
